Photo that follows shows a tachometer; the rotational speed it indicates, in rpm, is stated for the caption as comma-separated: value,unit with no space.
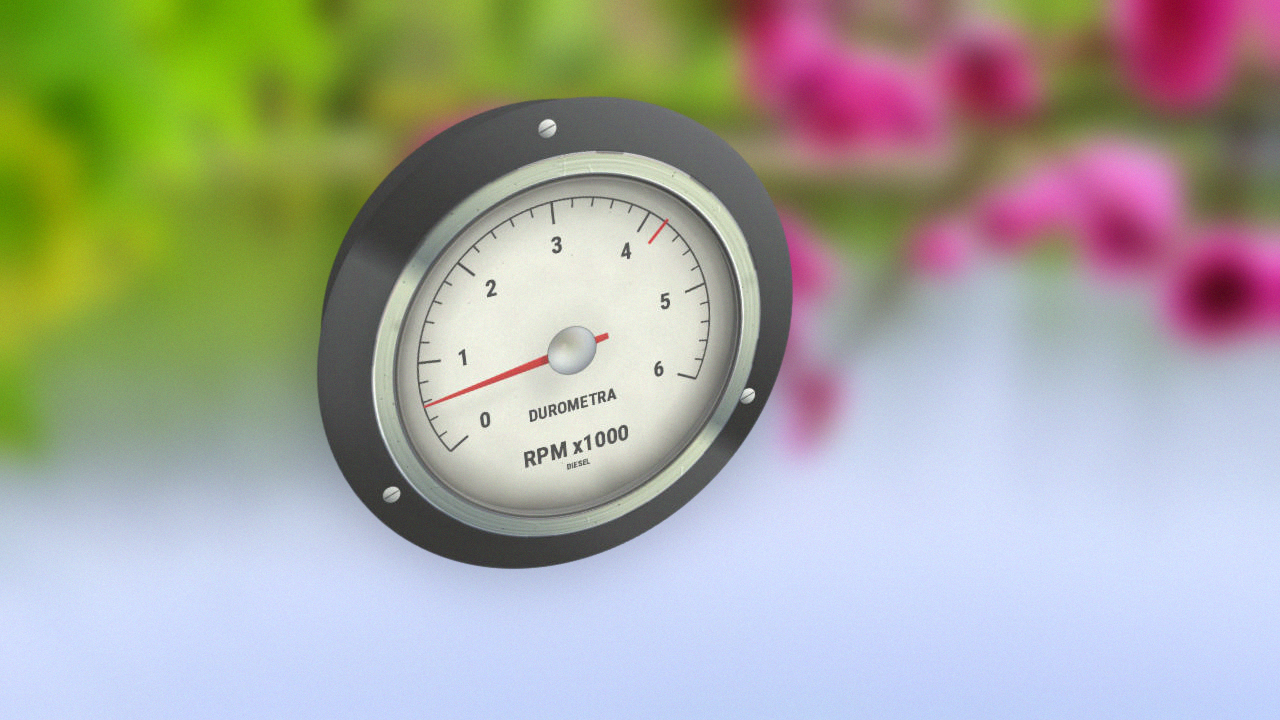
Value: 600,rpm
